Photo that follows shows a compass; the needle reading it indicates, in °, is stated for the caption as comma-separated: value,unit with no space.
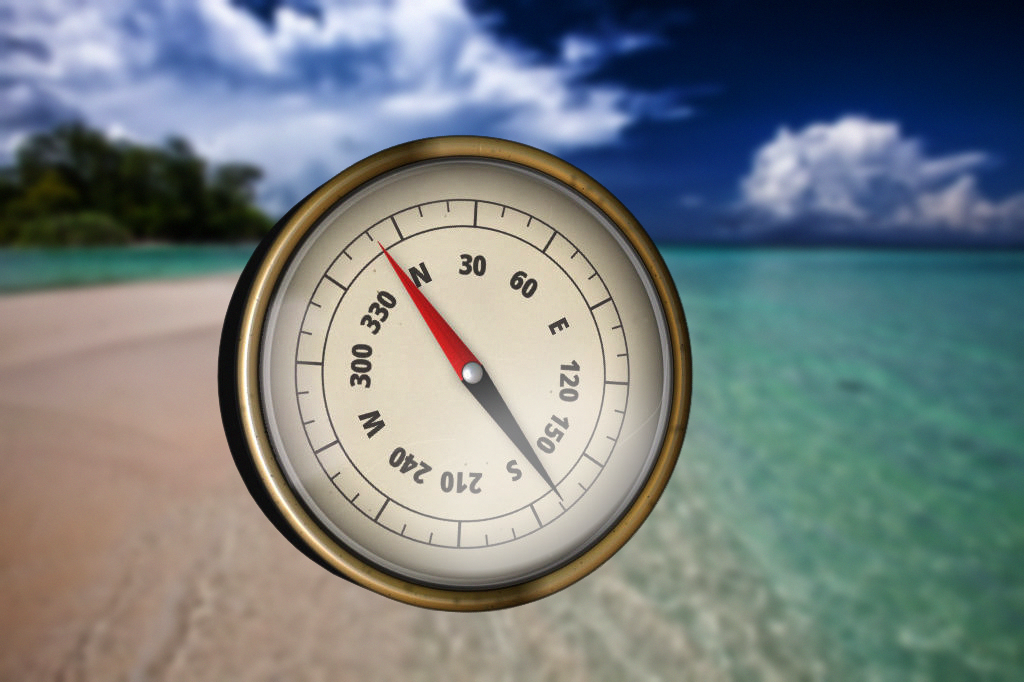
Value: 350,°
